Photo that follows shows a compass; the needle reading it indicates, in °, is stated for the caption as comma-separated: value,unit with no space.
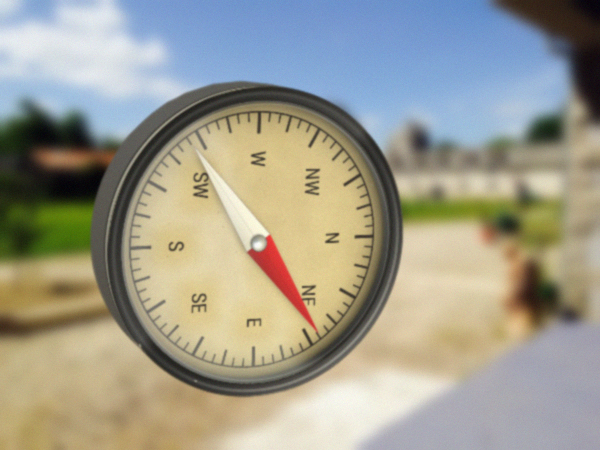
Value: 55,°
